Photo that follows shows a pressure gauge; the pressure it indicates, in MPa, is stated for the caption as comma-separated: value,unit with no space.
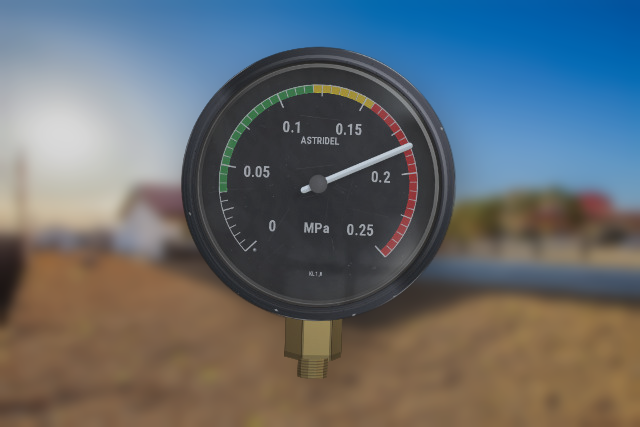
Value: 0.185,MPa
